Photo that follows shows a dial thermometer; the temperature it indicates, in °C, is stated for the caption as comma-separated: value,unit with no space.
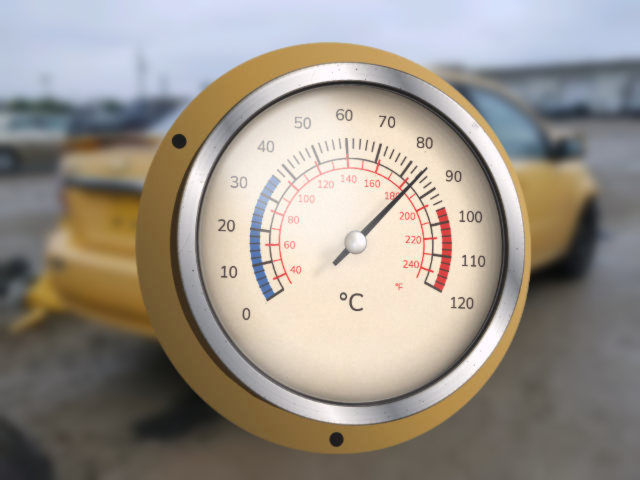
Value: 84,°C
